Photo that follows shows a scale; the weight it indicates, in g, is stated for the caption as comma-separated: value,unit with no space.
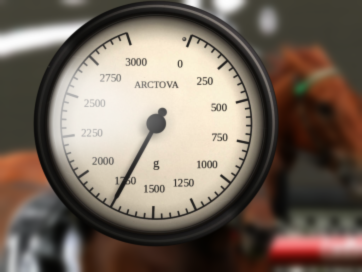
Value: 1750,g
